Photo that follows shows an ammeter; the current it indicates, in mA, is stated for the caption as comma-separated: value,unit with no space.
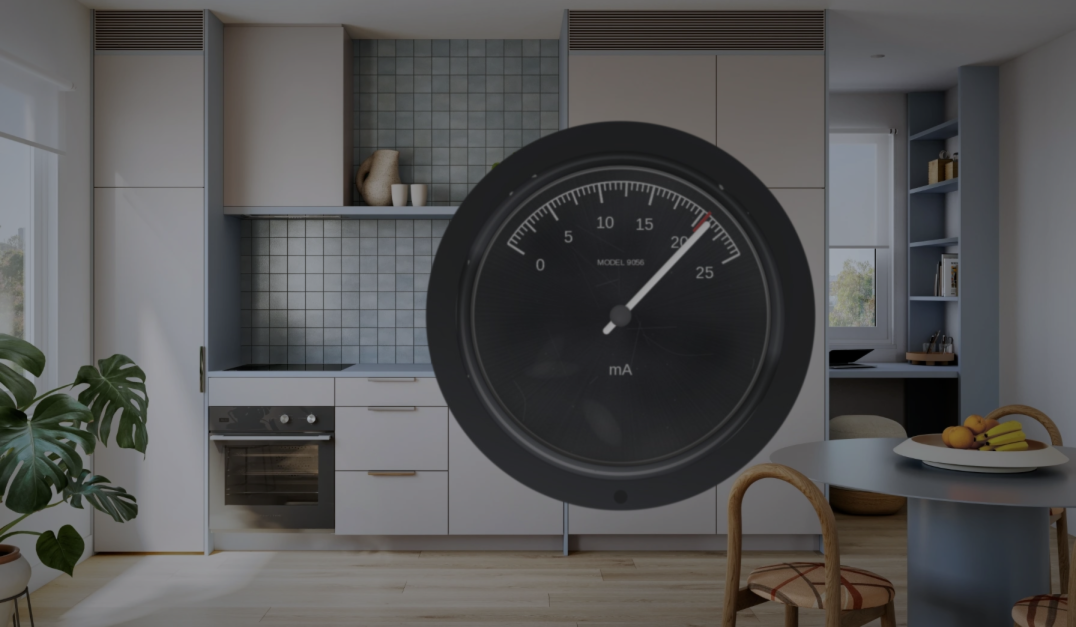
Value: 21,mA
